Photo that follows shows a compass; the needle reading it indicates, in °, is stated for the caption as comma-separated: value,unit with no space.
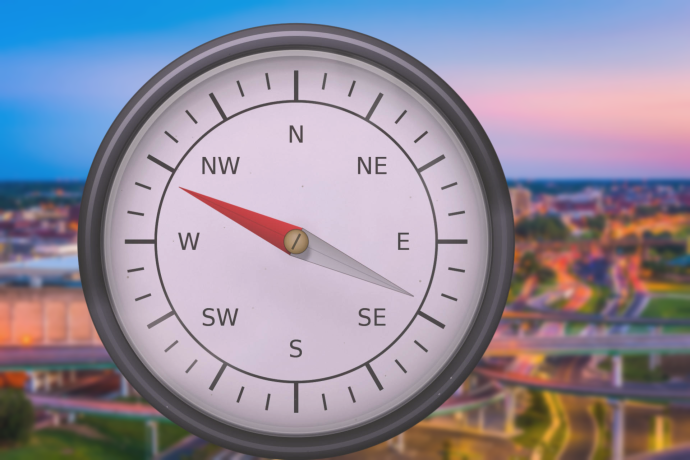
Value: 295,°
